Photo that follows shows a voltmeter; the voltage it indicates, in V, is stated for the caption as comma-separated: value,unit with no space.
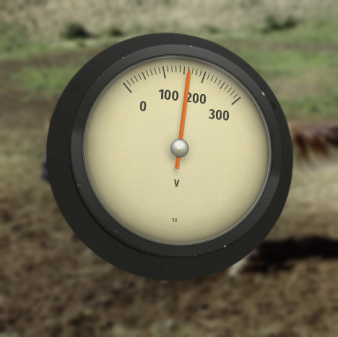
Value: 160,V
